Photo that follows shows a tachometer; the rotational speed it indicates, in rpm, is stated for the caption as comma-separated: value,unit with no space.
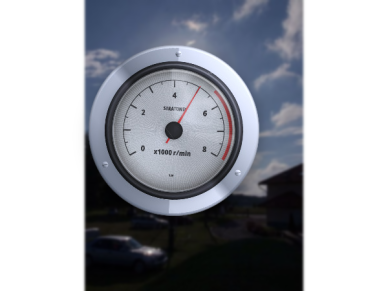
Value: 5000,rpm
